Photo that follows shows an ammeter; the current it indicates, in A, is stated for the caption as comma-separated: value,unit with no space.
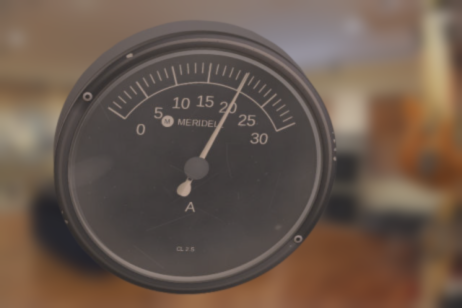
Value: 20,A
